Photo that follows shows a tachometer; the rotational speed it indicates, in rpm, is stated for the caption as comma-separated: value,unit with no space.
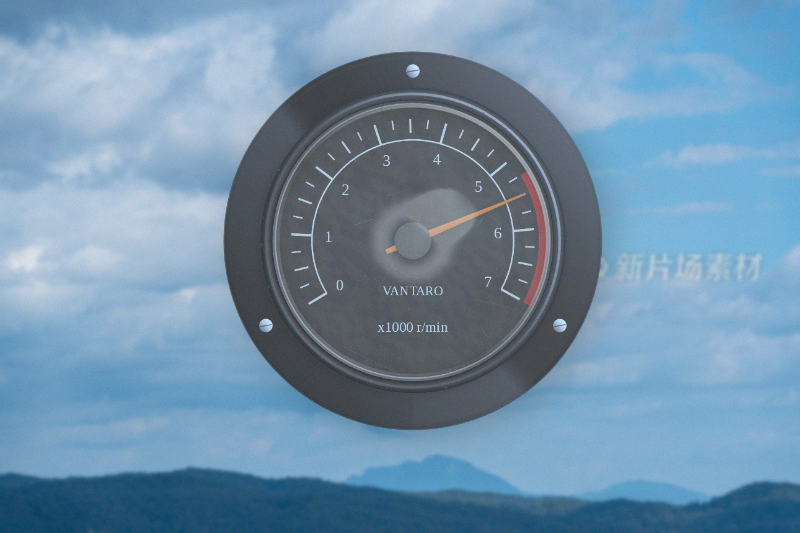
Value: 5500,rpm
